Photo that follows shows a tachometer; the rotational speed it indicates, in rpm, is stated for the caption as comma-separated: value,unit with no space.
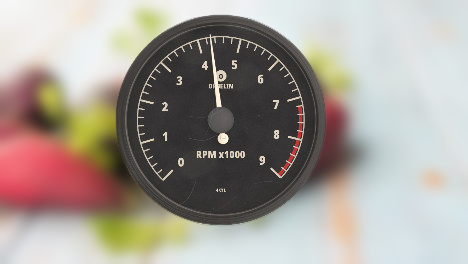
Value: 4300,rpm
